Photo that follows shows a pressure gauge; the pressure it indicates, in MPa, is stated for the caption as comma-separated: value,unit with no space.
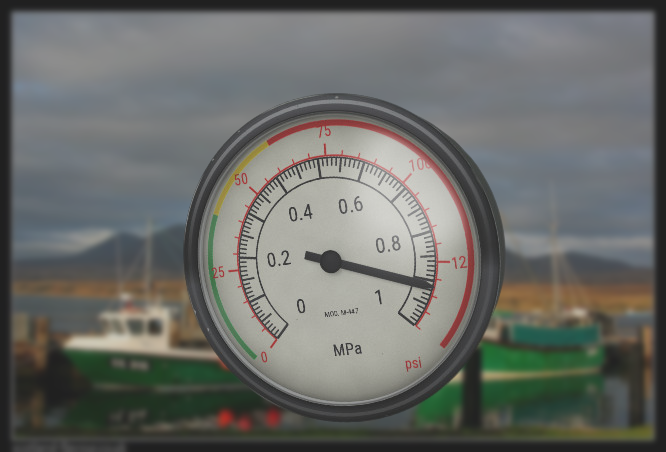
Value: 0.91,MPa
